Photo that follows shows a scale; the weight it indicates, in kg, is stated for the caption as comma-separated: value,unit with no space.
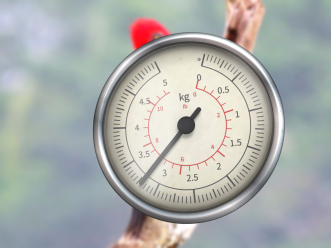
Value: 3.2,kg
